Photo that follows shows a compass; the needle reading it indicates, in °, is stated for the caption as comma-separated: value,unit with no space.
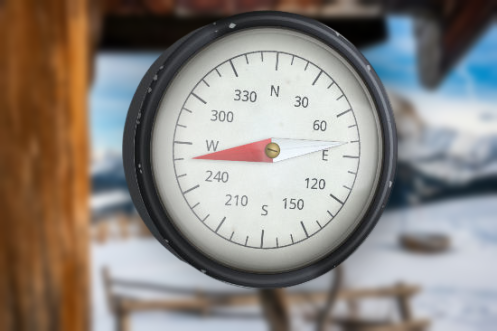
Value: 260,°
